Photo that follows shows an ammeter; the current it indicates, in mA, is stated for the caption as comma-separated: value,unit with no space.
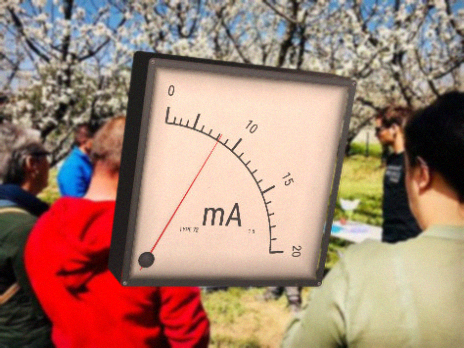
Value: 8,mA
